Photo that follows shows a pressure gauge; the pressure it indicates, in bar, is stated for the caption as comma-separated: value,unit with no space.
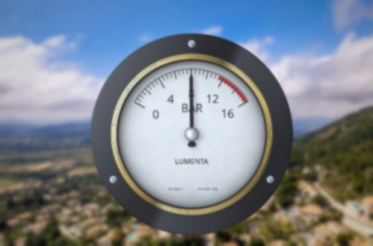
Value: 8,bar
